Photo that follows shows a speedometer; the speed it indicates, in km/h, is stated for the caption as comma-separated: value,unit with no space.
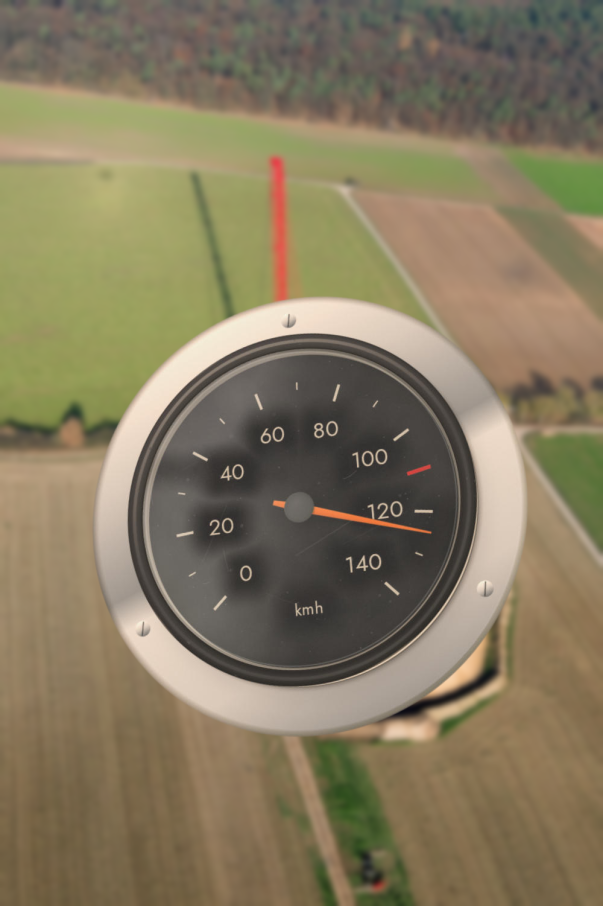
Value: 125,km/h
